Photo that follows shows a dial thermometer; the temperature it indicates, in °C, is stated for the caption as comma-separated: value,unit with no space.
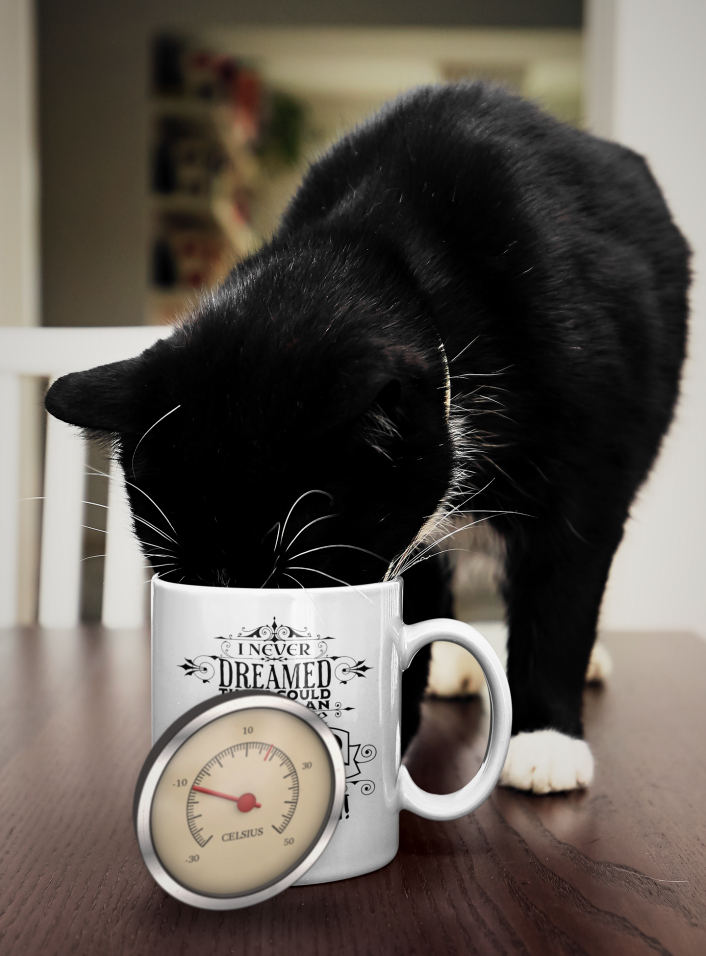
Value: -10,°C
